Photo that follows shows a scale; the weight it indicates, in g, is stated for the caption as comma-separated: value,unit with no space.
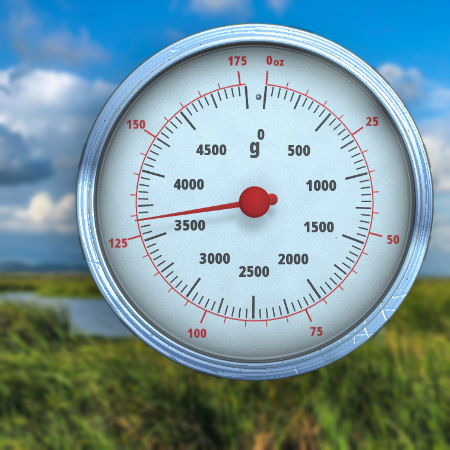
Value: 3650,g
